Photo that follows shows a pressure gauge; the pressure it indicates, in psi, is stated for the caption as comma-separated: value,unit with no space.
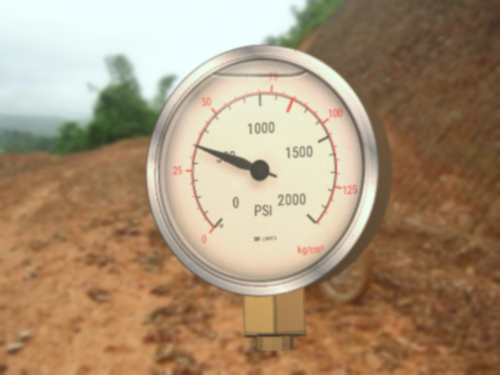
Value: 500,psi
